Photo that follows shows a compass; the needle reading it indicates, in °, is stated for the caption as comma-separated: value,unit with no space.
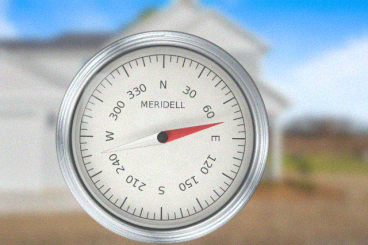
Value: 75,°
